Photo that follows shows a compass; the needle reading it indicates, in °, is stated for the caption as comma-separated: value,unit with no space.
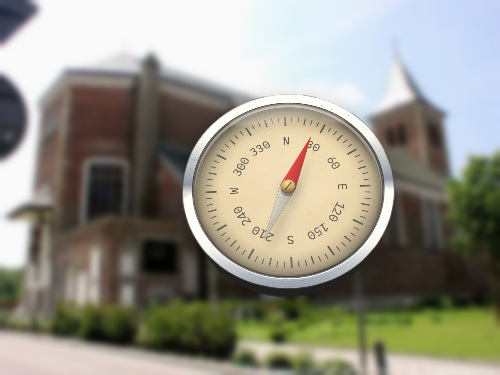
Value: 25,°
